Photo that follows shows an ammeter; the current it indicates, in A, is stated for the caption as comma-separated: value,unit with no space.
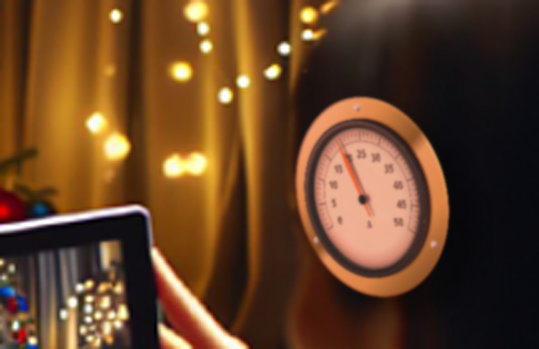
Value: 20,A
